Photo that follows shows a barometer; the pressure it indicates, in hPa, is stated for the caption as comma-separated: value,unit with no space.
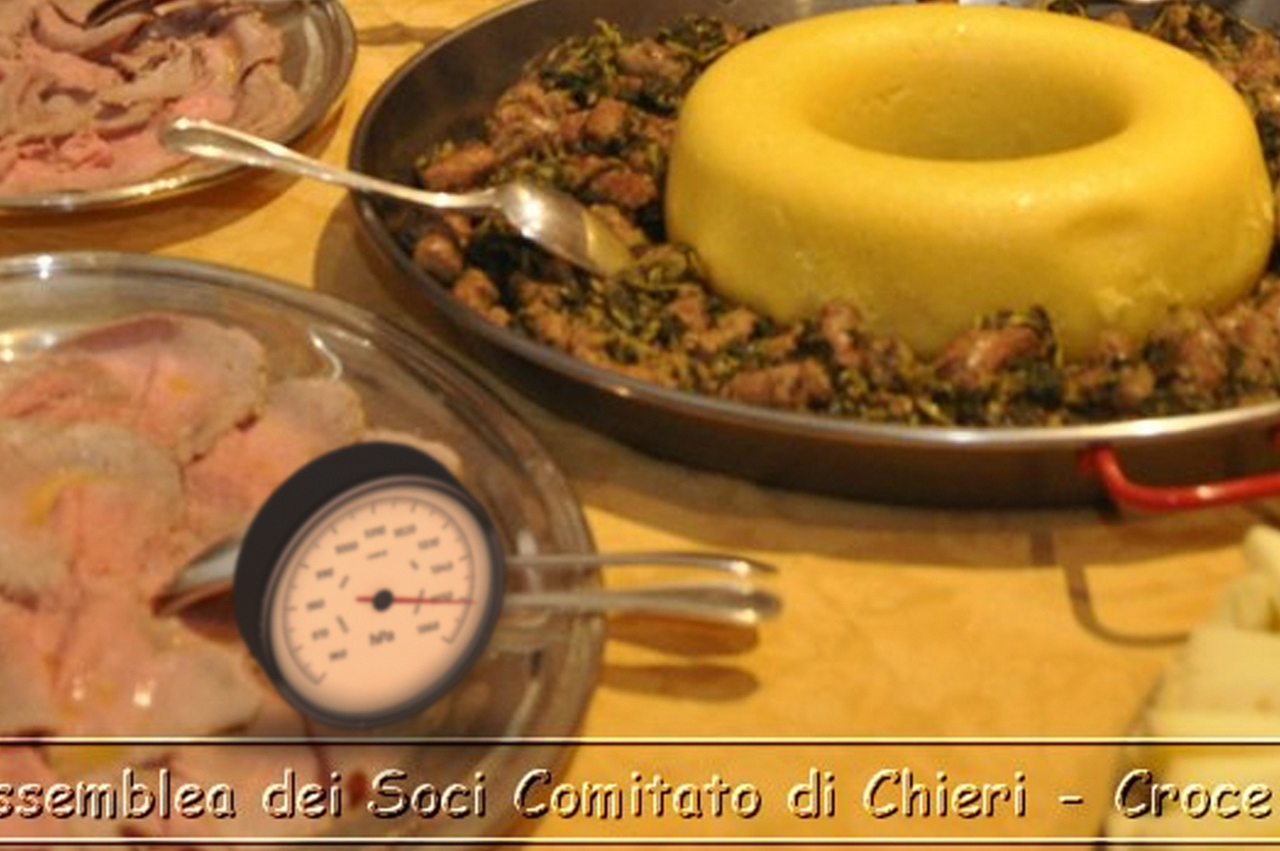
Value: 1050,hPa
